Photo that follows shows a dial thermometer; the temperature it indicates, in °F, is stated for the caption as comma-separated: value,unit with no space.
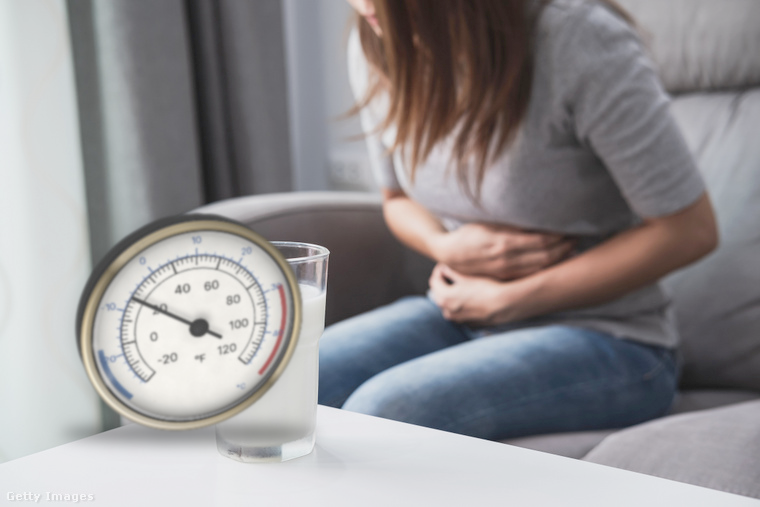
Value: 20,°F
